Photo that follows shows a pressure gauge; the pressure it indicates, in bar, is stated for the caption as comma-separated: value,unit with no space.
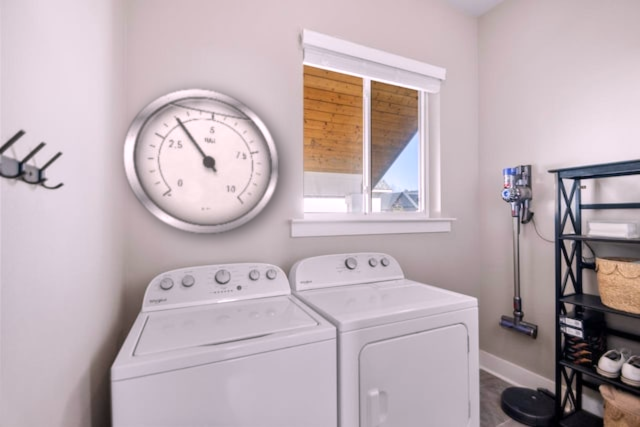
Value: 3.5,bar
